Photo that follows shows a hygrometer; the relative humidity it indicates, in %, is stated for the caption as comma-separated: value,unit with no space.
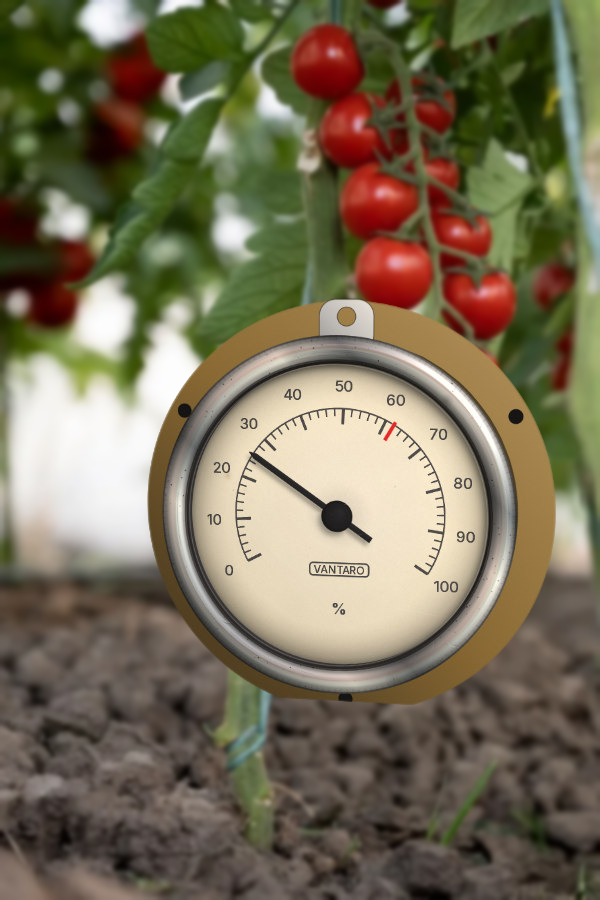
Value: 26,%
